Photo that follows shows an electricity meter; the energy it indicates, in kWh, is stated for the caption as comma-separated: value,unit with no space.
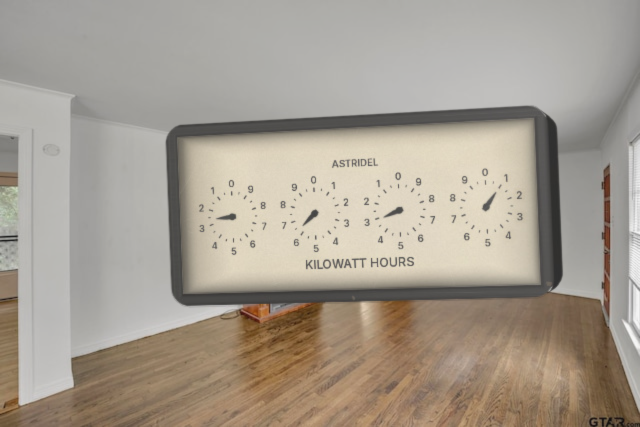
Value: 2631,kWh
